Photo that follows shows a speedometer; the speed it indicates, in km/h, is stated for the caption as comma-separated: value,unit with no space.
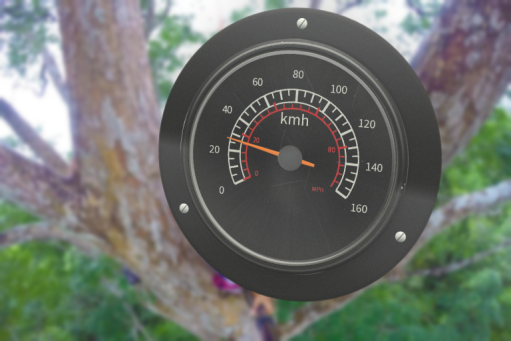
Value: 27.5,km/h
